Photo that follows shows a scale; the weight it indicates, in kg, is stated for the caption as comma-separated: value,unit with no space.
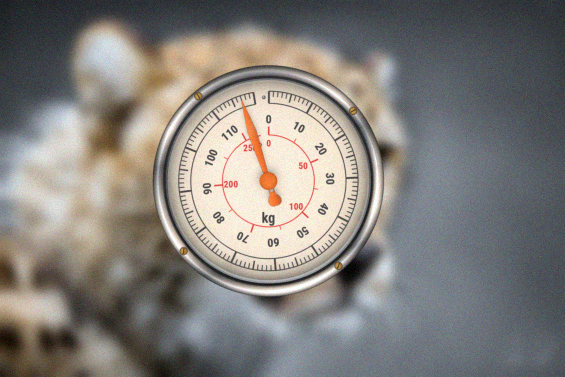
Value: 117,kg
